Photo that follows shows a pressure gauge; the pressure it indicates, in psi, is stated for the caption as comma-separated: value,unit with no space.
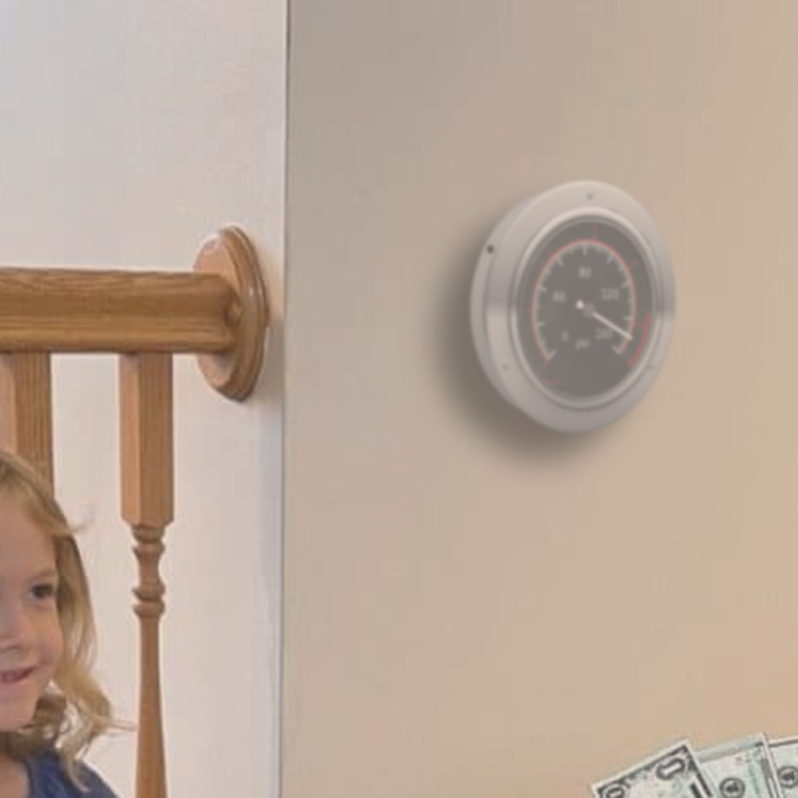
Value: 150,psi
